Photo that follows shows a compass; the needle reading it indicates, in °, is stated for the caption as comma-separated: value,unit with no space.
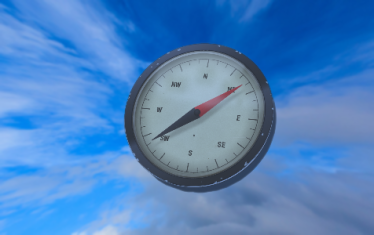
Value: 50,°
